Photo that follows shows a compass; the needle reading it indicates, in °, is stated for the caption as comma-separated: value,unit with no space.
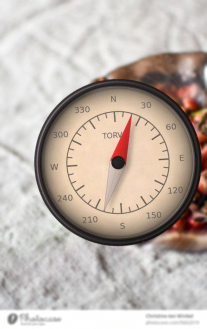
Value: 20,°
